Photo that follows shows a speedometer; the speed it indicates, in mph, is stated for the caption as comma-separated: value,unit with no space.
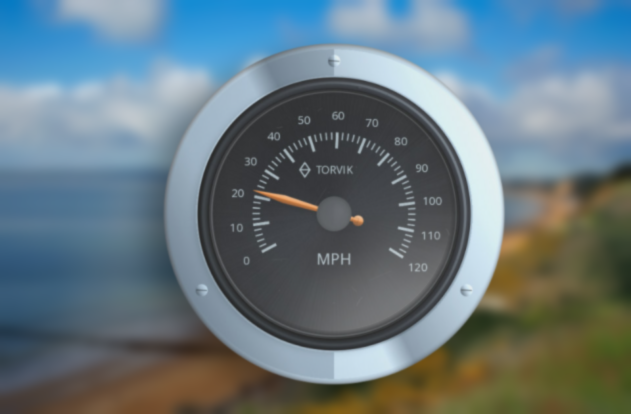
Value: 22,mph
